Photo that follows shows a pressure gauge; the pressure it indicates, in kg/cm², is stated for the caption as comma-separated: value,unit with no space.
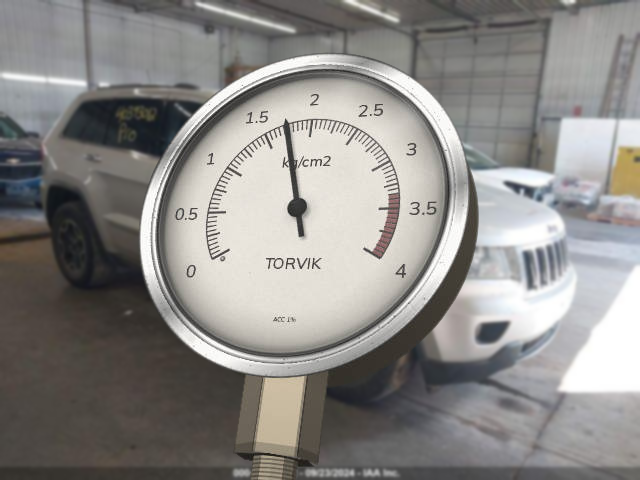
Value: 1.75,kg/cm²
